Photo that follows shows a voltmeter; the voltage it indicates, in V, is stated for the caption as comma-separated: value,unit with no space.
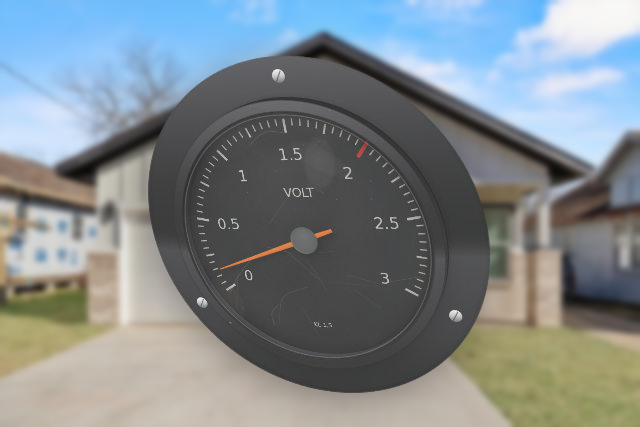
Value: 0.15,V
